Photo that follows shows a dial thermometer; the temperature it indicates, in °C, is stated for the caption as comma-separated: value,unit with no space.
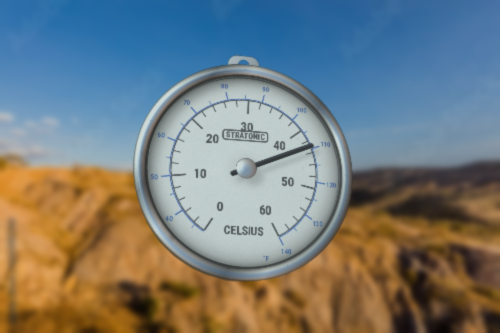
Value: 43,°C
